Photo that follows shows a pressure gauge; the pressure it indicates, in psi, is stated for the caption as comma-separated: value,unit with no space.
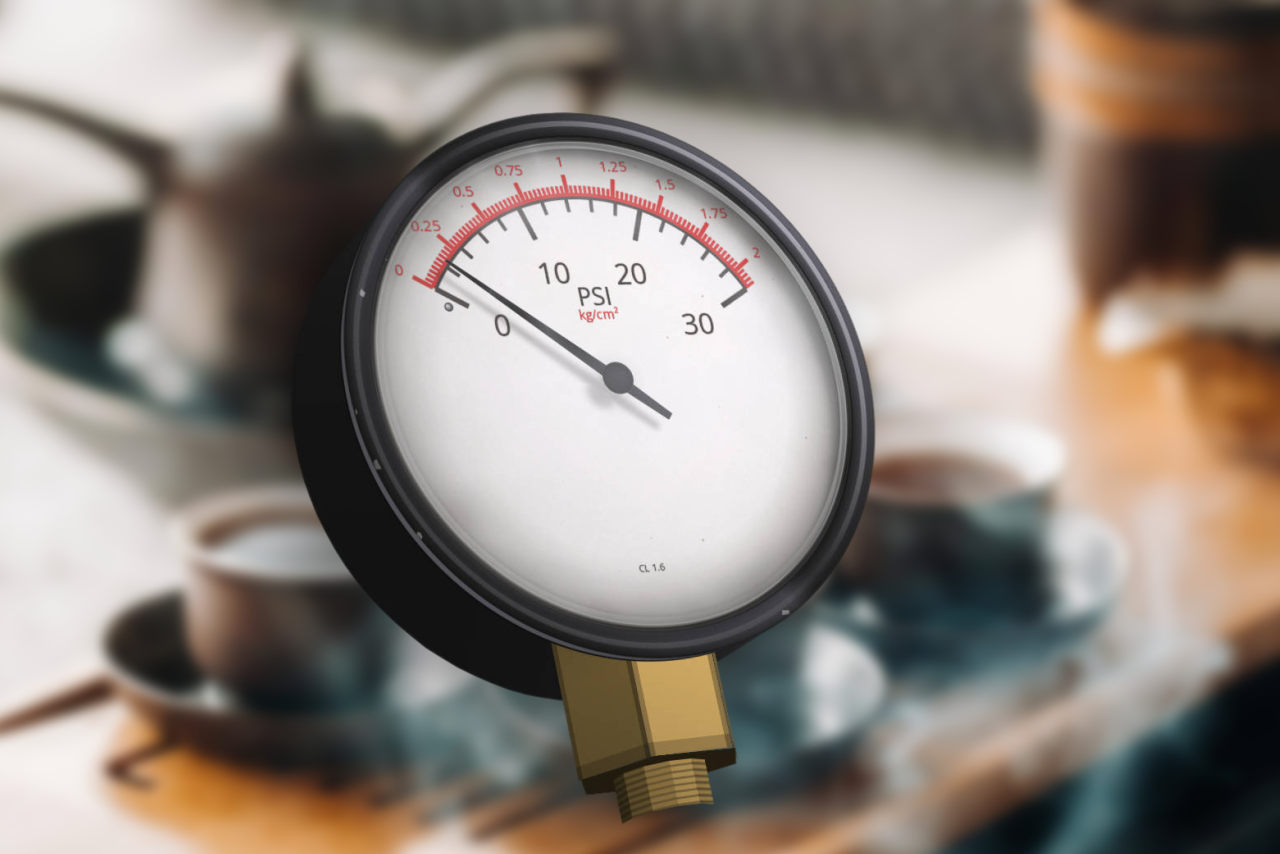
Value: 2,psi
